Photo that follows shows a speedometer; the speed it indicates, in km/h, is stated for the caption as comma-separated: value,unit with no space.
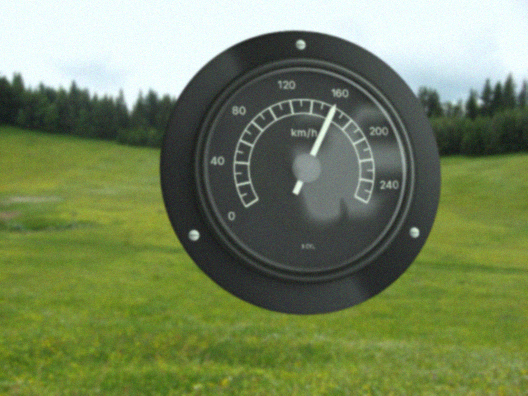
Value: 160,km/h
